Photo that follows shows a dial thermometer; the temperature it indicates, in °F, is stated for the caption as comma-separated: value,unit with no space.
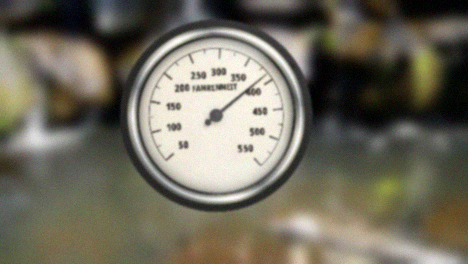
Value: 387.5,°F
